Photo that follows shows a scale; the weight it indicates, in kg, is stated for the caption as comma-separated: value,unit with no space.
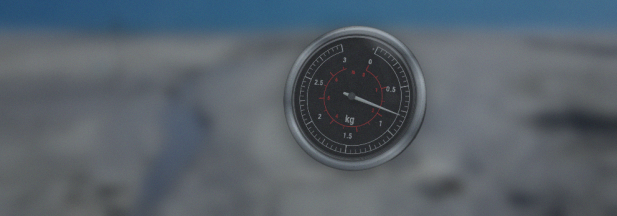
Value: 0.8,kg
